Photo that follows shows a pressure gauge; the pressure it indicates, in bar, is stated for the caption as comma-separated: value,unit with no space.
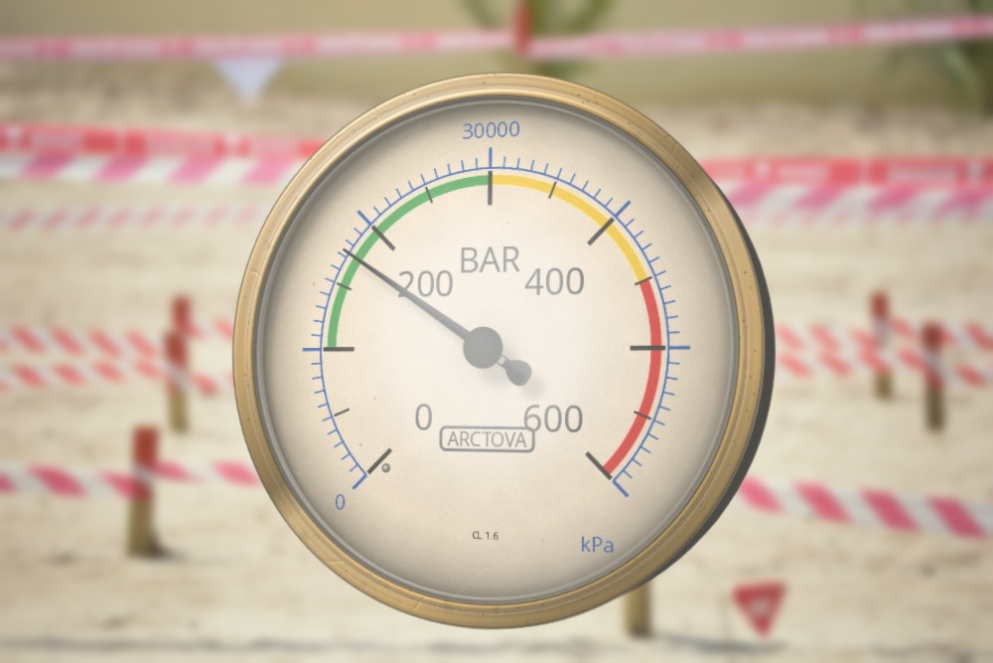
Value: 175,bar
